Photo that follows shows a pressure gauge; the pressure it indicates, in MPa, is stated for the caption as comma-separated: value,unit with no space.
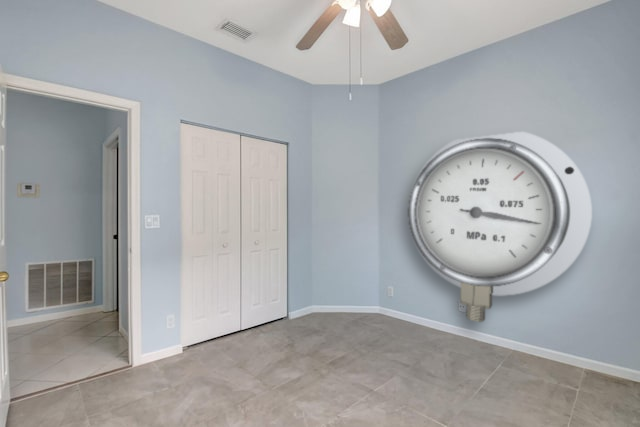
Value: 0.085,MPa
